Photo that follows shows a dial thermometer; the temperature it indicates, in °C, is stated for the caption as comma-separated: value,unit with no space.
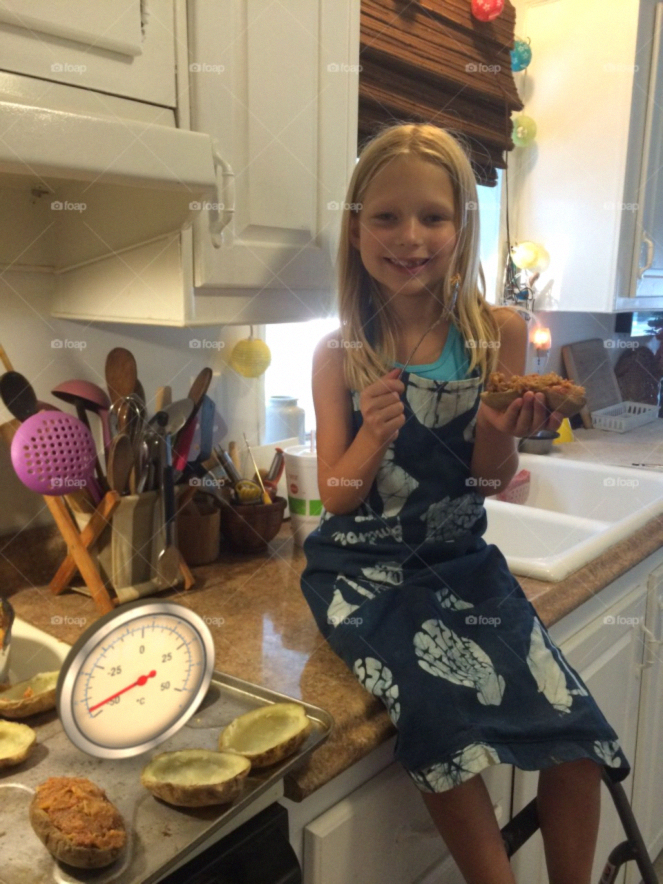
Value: -45,°C
